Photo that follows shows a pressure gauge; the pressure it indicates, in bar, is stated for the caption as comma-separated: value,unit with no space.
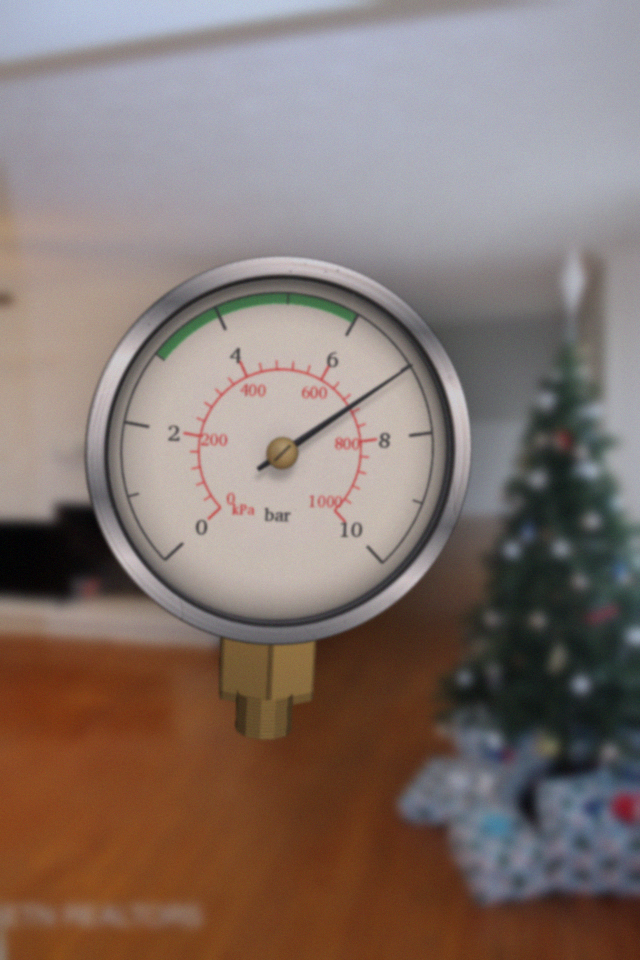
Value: 7,bar
